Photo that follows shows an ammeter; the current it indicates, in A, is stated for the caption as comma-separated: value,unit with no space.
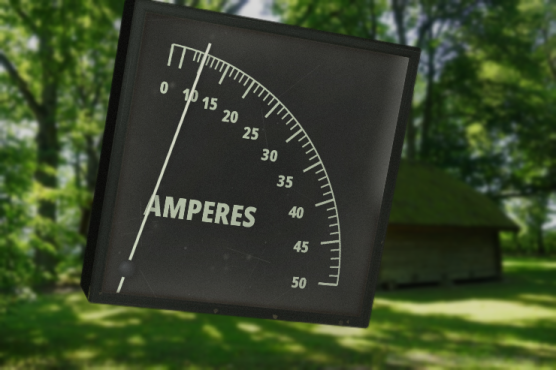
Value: 10,A
